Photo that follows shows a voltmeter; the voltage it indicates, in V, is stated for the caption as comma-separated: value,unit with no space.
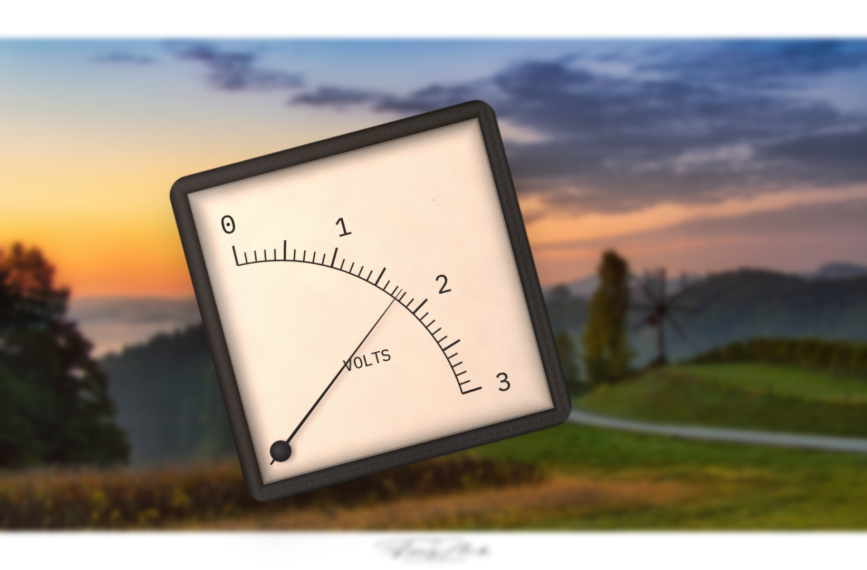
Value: 1.75,V
